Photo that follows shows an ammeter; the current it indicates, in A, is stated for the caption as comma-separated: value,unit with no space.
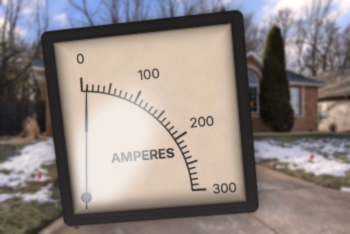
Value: 10,A
